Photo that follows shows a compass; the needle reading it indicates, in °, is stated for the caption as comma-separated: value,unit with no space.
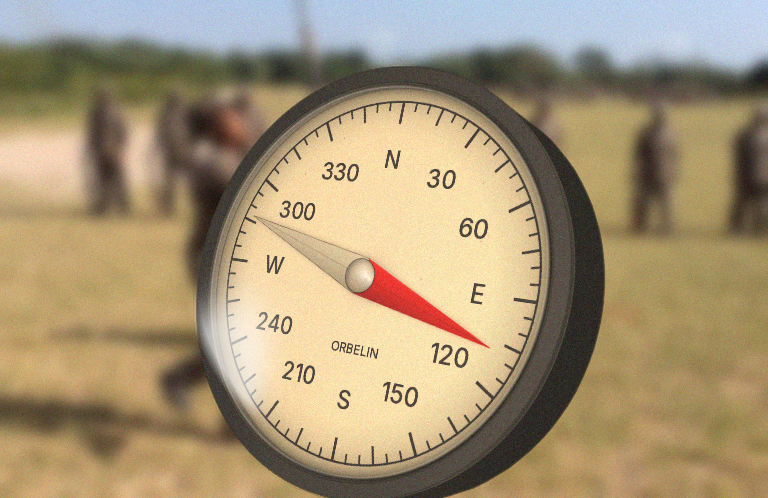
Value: 107.5,°
